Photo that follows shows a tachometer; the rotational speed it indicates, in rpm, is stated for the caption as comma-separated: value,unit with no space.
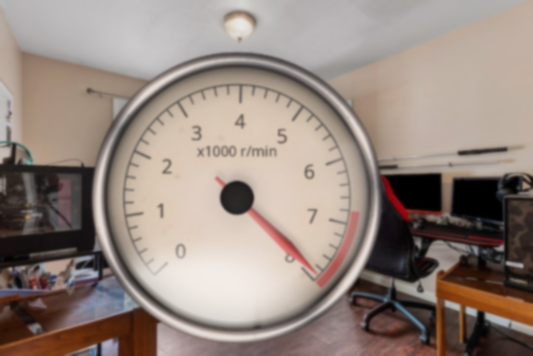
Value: 7900,rpm
